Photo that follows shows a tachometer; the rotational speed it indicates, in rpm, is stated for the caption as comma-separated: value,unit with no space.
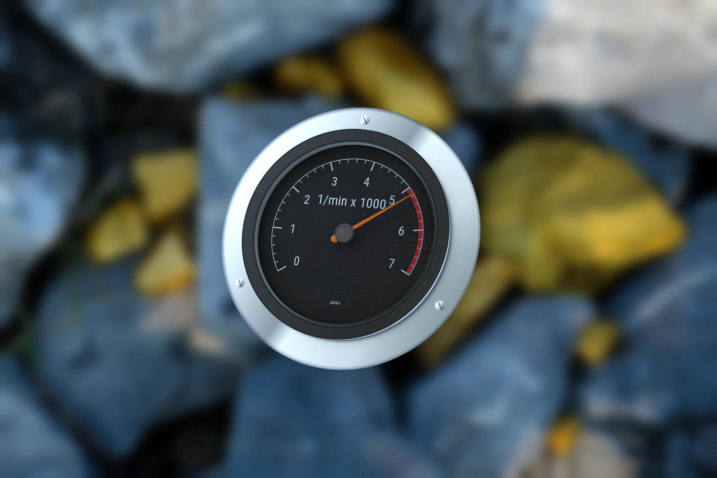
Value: 5200,rpm
